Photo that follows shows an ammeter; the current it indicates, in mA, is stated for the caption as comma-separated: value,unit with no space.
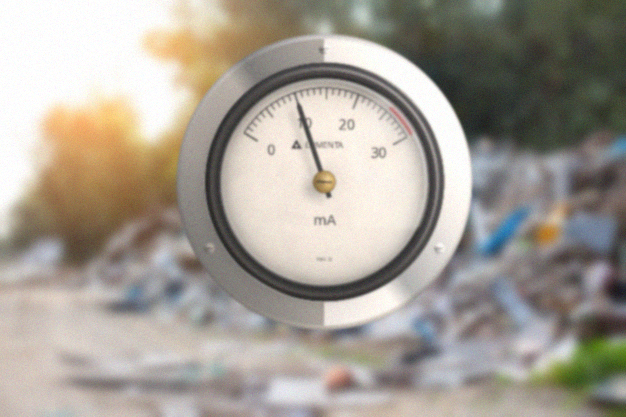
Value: 10,mA
